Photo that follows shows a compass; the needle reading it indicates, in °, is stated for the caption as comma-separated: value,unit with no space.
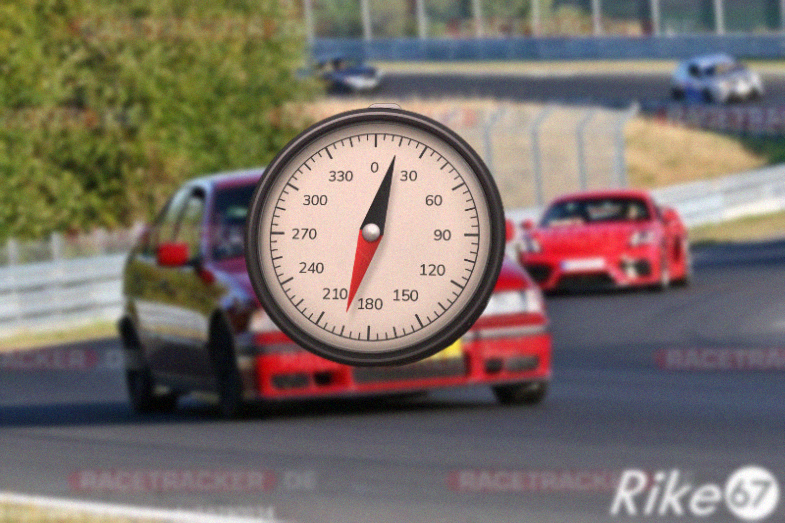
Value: 195,°
